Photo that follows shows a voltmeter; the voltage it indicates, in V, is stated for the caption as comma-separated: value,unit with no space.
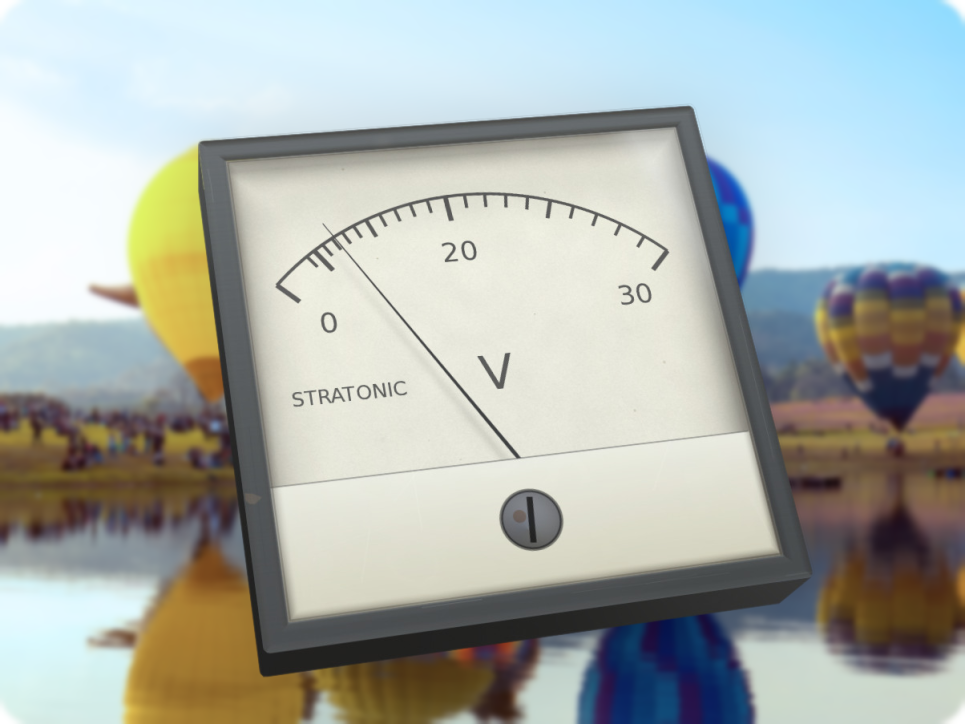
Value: 12,V
